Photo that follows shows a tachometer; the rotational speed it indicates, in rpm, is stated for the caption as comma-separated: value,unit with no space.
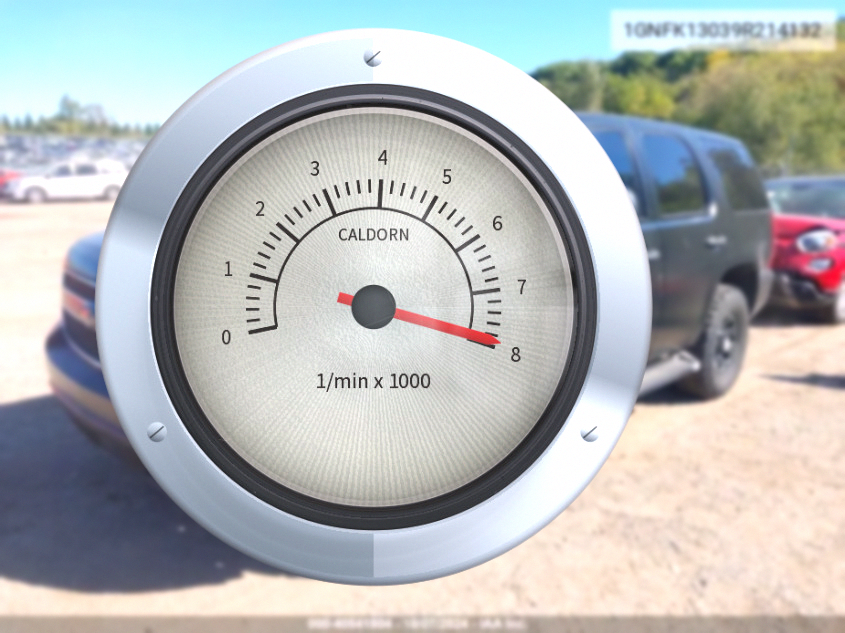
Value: 7900,rpm
